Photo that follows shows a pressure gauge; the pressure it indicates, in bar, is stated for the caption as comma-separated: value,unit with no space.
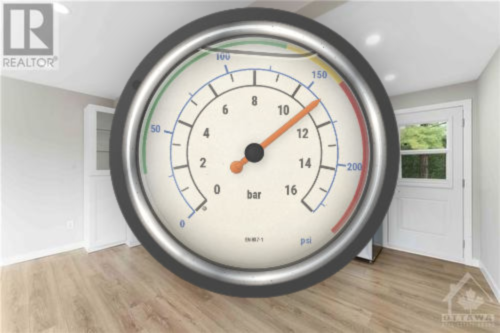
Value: 11,bar
